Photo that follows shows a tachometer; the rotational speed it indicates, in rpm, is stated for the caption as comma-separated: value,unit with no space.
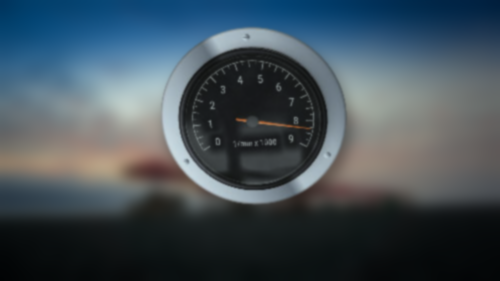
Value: 8250,rpm
